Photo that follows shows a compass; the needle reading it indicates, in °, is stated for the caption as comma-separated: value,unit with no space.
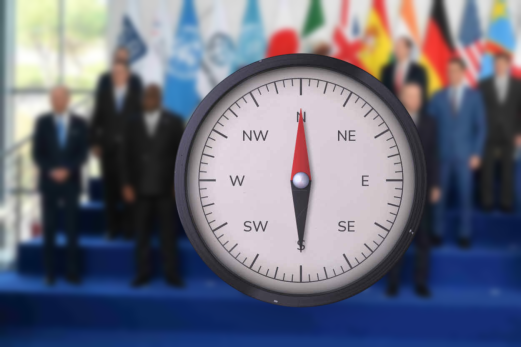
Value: 0,°
